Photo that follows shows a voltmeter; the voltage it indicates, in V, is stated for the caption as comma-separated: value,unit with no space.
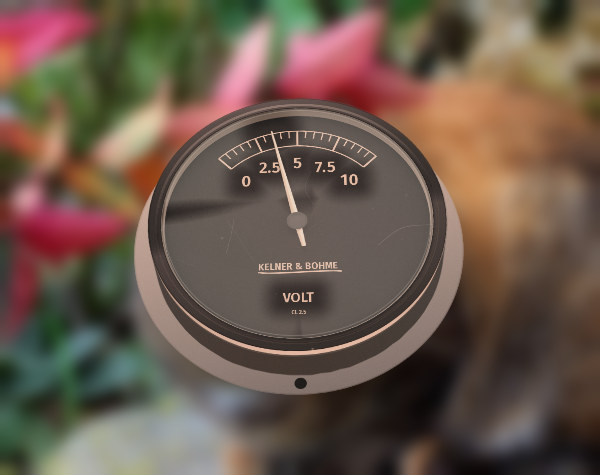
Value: 3.5,V
